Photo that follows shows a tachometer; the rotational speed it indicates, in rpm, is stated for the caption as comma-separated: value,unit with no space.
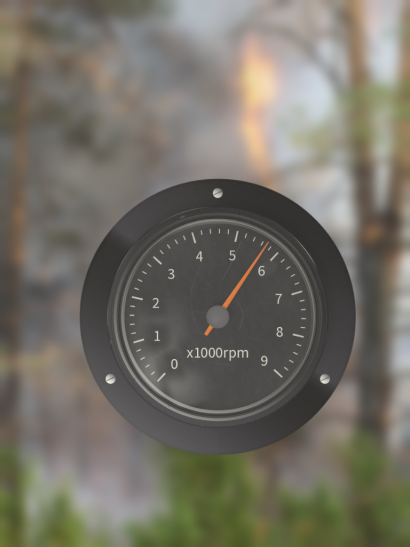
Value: 5700,rpm
